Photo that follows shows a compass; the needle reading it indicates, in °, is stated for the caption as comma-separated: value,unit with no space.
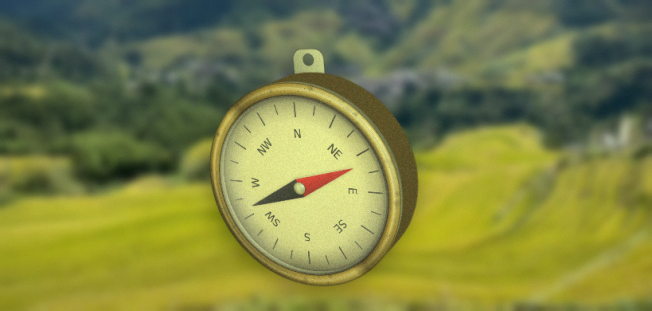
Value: 67.5,°
